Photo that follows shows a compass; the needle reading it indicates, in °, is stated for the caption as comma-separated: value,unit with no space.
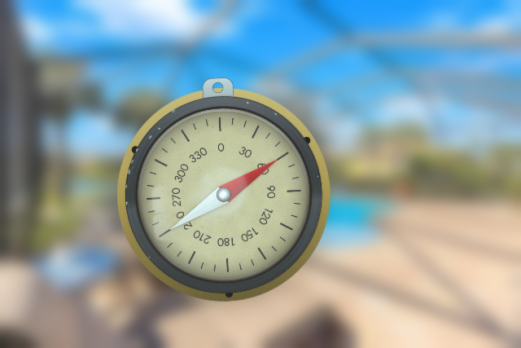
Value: 60,°
